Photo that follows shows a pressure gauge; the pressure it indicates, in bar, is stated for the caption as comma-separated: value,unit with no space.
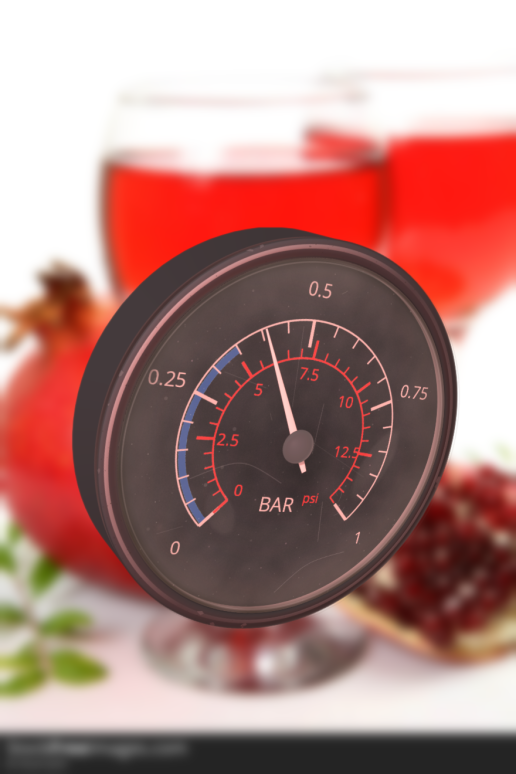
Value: 0.4,bar
